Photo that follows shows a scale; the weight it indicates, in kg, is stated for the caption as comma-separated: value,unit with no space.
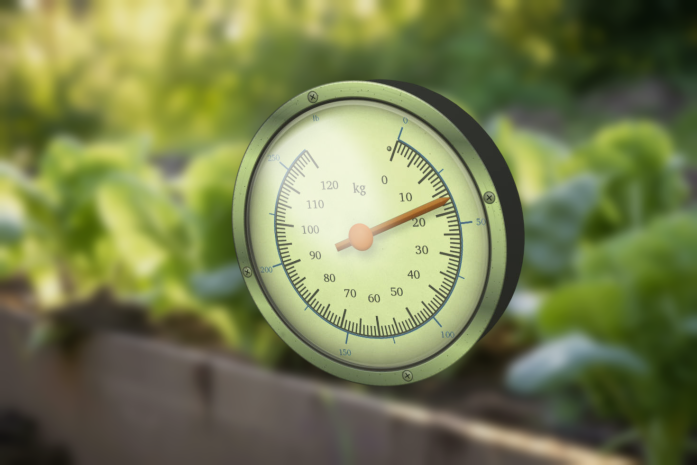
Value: 17,kg
